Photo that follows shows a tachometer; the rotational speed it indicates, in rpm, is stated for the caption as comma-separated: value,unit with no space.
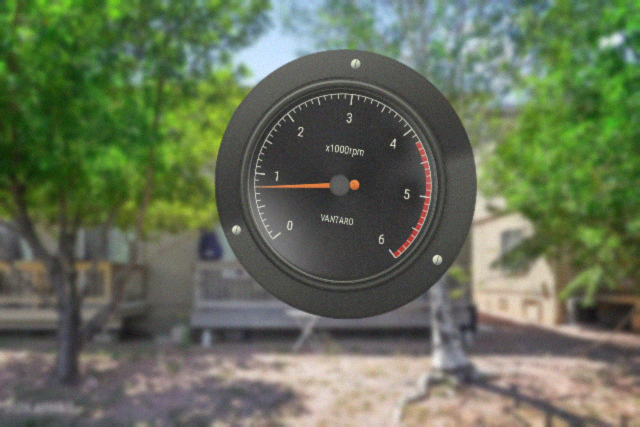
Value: 800,rpm
